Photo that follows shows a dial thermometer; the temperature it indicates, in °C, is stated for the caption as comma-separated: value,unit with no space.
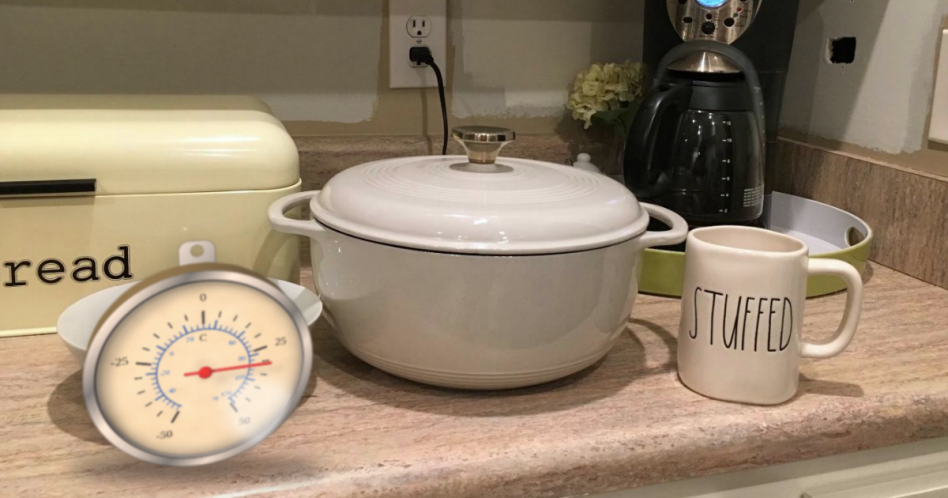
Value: 30,°C
